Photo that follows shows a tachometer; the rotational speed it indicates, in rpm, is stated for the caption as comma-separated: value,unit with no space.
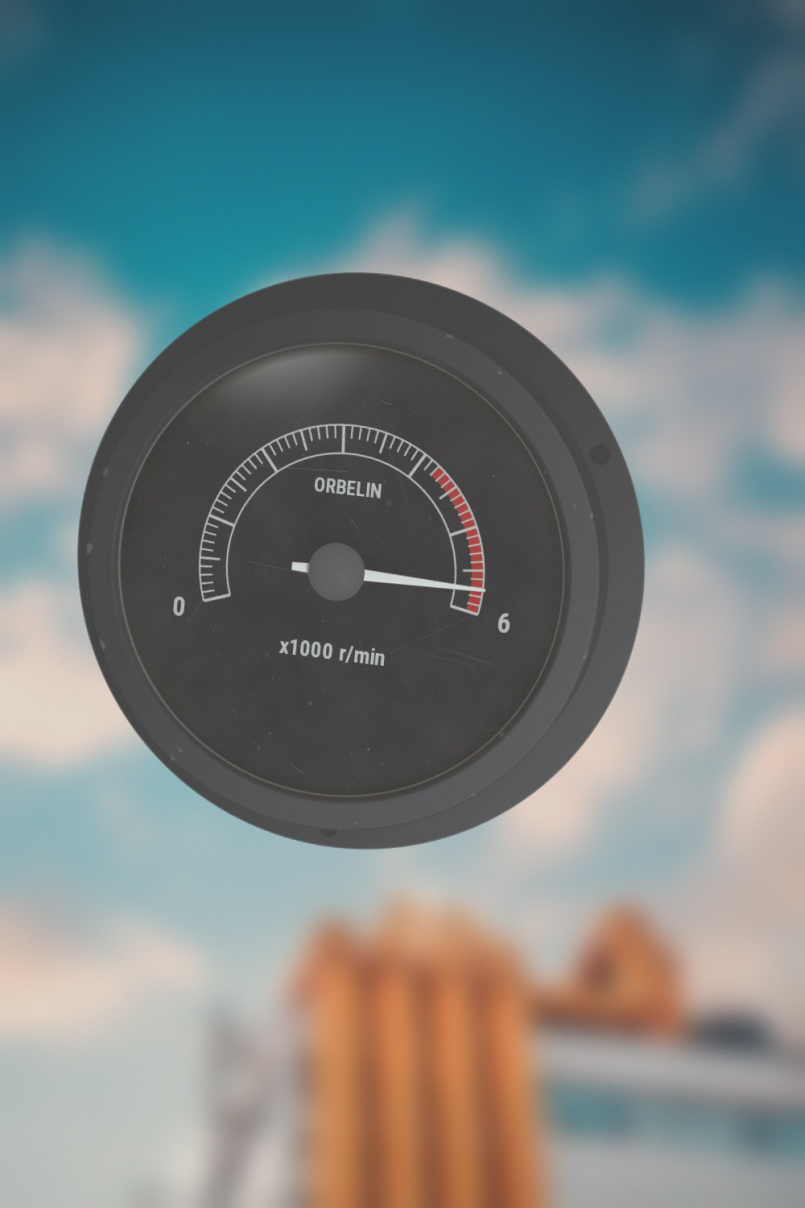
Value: 5700,rpm
